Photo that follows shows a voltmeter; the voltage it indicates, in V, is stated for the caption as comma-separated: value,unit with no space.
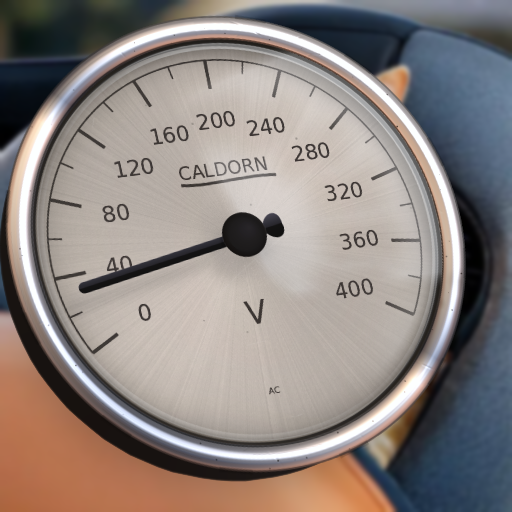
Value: 30,V
